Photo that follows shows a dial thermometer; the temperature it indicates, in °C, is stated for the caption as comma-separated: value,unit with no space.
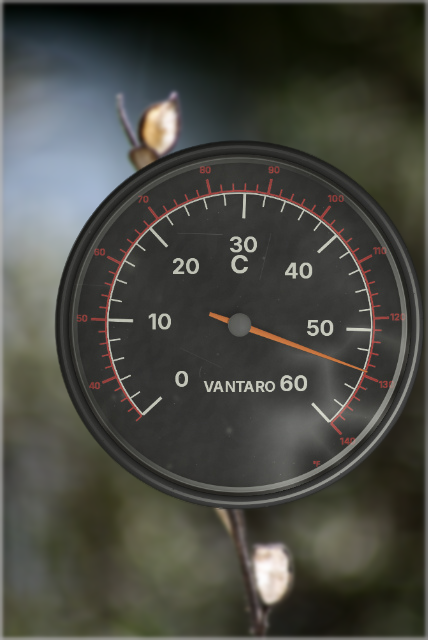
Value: 54,°C
